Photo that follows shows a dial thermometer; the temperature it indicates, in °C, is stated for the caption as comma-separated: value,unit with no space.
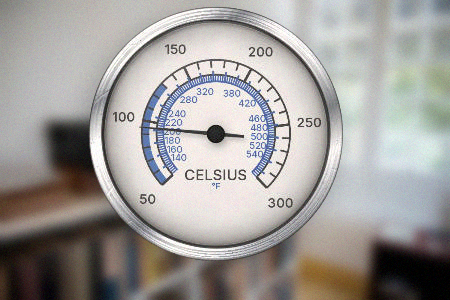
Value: 95,°C
